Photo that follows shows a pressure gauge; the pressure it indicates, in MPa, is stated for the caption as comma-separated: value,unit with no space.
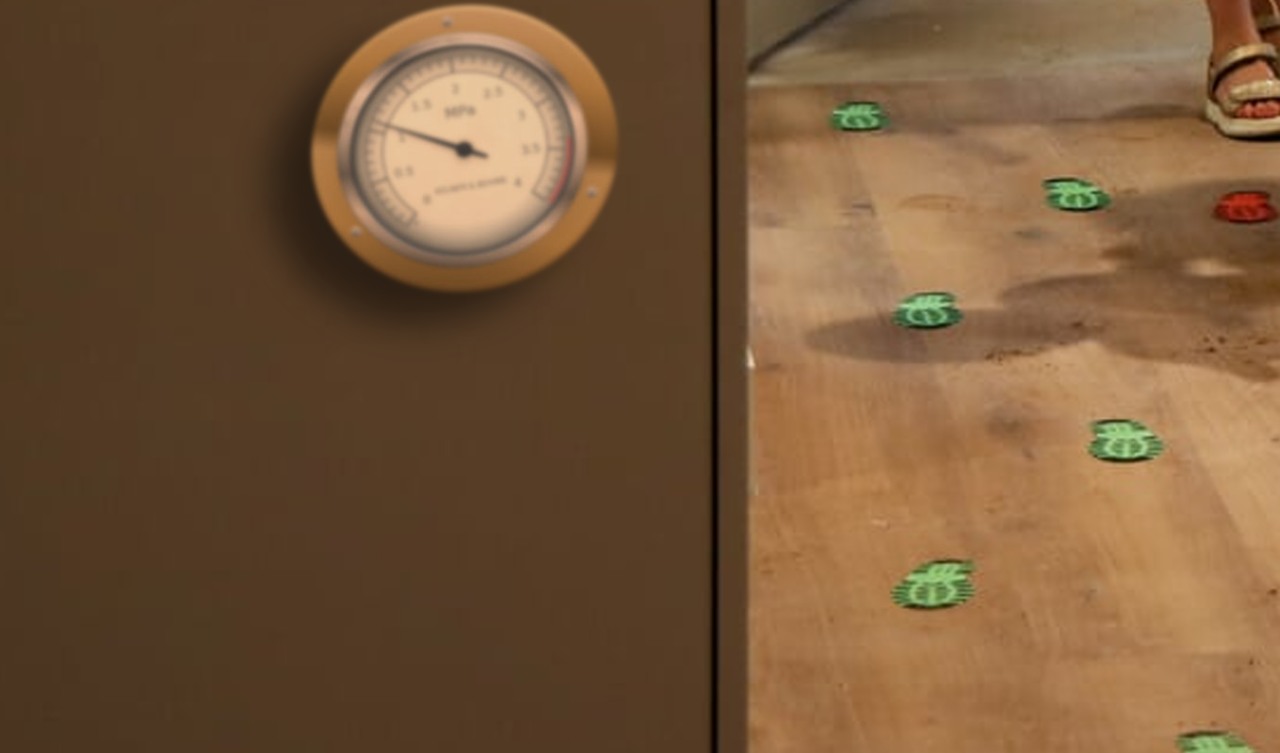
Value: 1.1,MPa
